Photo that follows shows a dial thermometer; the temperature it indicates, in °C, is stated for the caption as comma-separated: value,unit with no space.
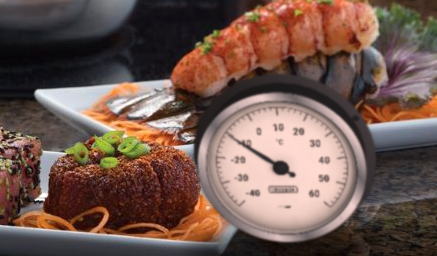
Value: -10,°C
